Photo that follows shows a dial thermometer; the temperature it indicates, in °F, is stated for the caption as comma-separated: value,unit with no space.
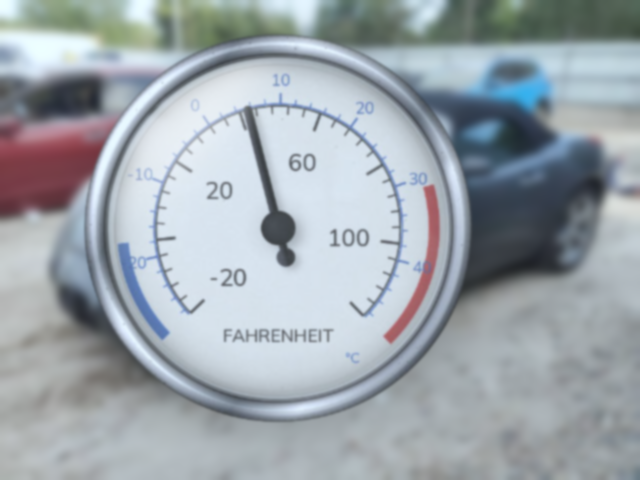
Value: 42,°F
